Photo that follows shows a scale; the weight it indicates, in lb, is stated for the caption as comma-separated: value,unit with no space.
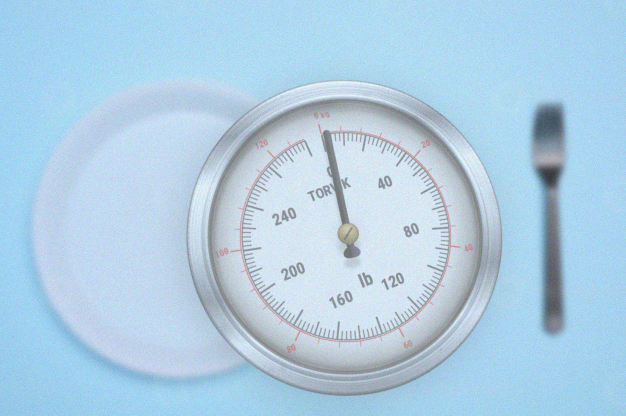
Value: 2,lb
